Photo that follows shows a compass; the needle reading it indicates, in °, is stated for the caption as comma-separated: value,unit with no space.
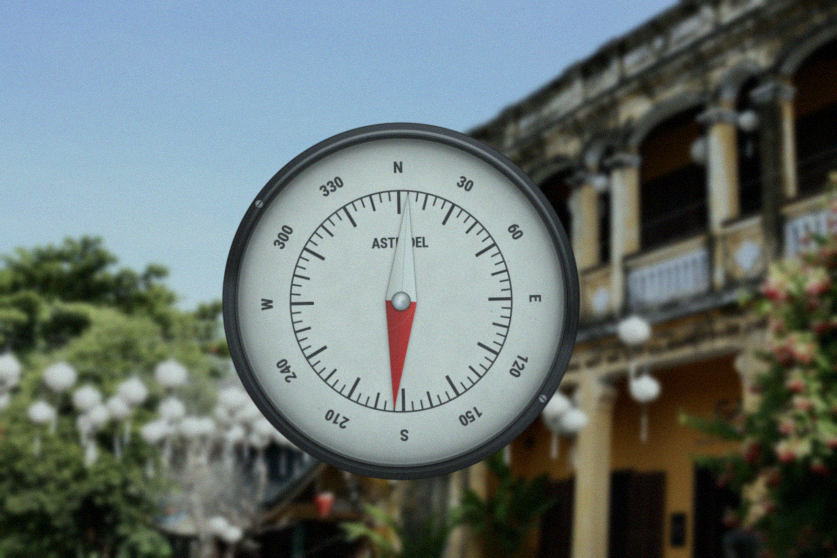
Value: 185,°
